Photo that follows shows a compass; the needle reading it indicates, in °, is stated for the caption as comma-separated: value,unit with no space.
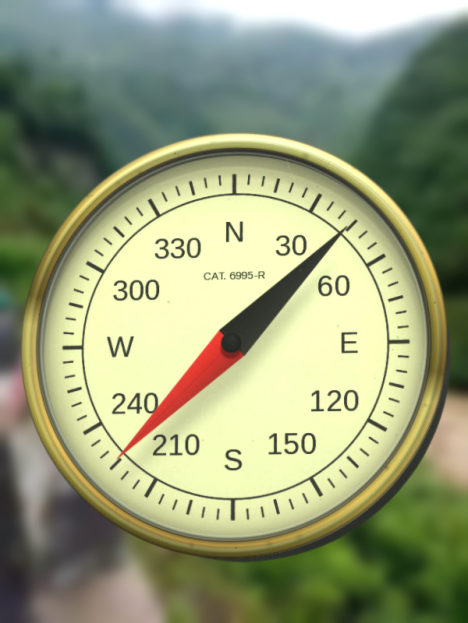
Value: 225,°
